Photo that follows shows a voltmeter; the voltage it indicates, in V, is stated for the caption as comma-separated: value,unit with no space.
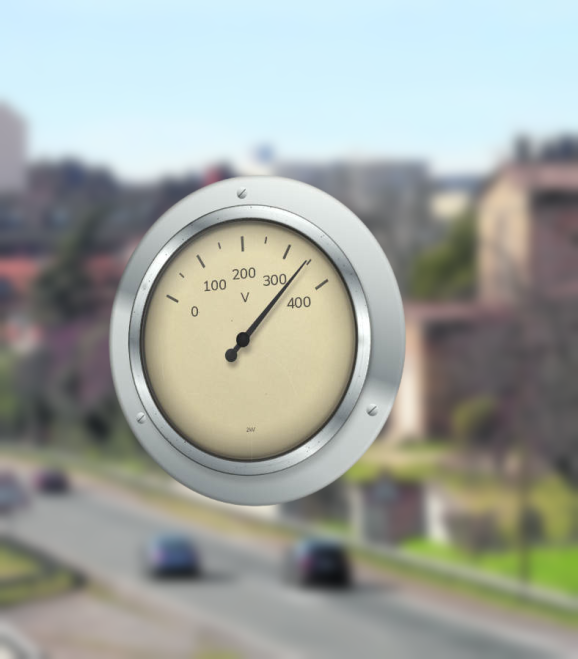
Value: 350,V
